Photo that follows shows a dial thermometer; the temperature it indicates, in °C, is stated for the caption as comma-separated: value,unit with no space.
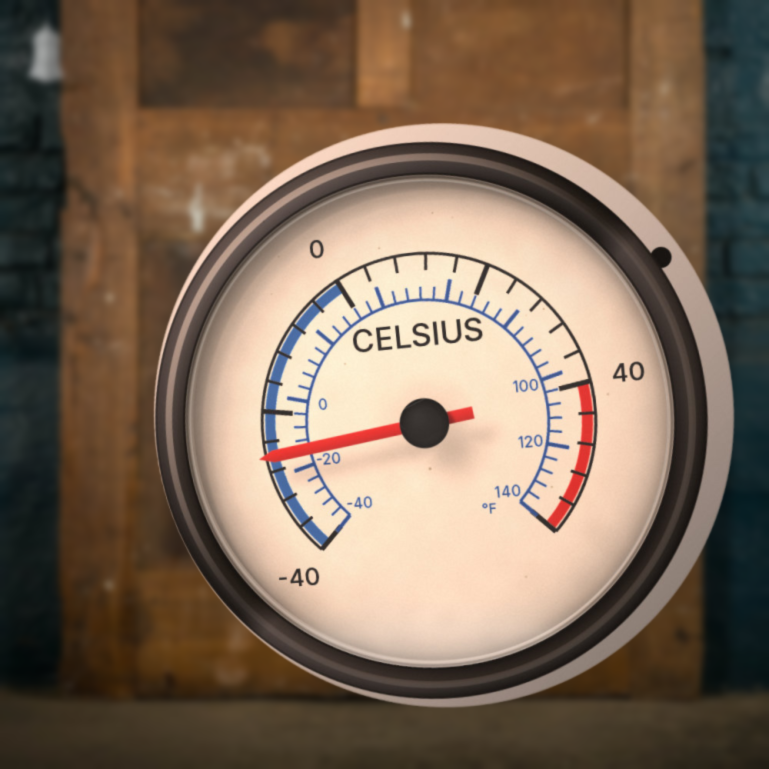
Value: -26,°C
